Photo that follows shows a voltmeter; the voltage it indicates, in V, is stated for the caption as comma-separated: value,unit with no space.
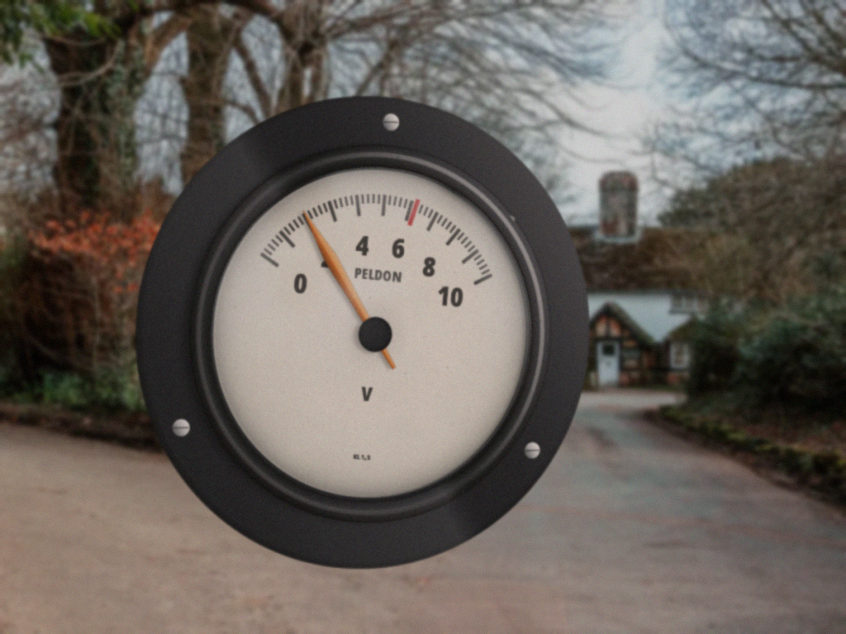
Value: 2,V
